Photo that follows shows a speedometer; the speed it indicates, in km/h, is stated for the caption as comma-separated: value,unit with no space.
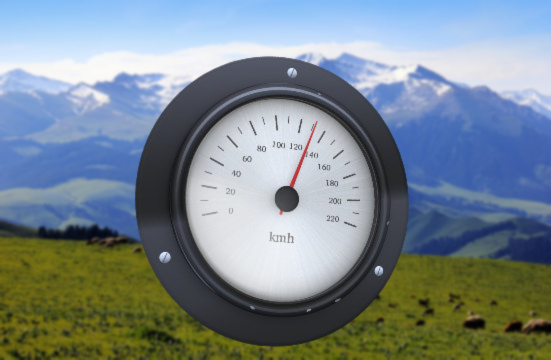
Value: 130,km/h
